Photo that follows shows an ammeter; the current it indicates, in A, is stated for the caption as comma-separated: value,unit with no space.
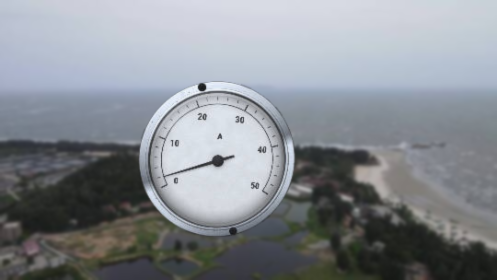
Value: 2,A
